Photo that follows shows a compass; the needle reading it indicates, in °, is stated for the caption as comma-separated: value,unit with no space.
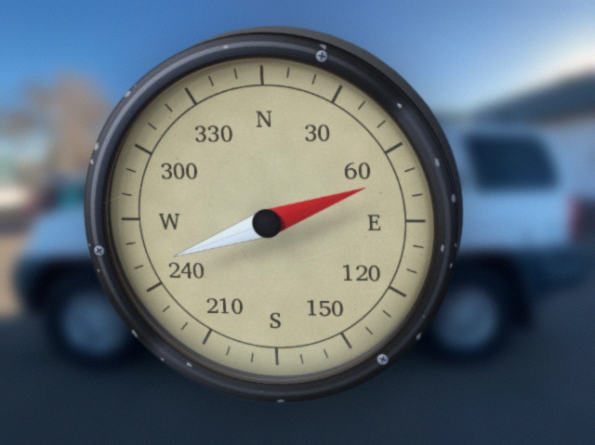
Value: 70,°
